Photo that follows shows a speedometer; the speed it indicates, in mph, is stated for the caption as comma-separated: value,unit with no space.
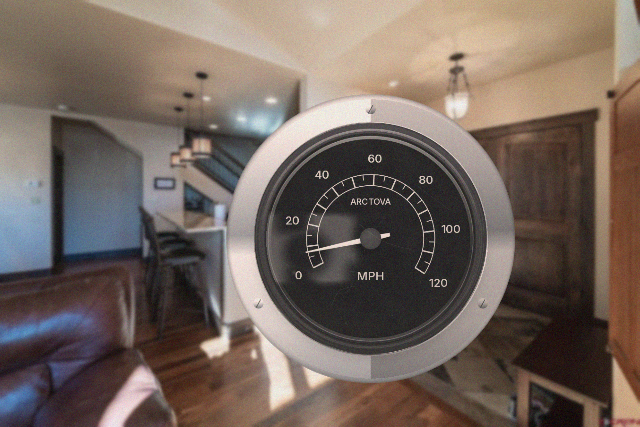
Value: 7.5,mph
